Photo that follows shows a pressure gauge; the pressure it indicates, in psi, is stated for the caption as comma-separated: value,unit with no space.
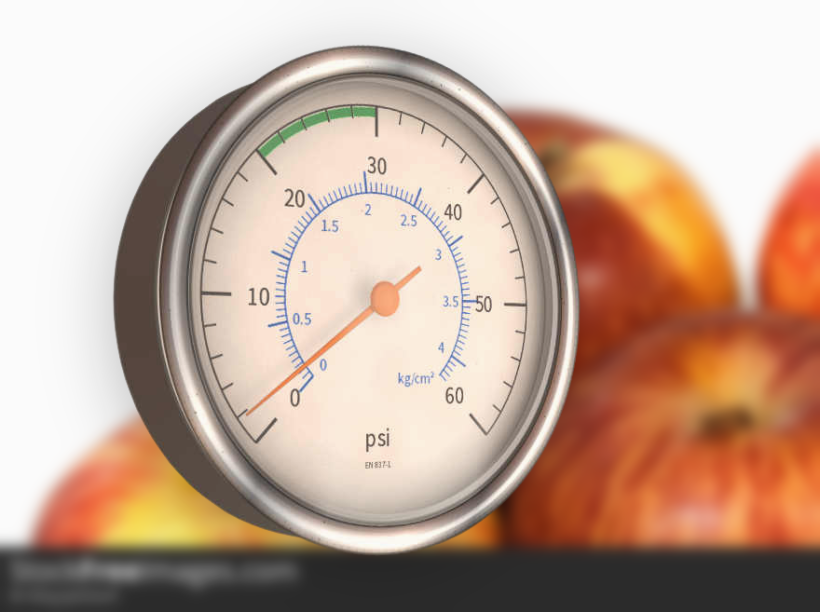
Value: 2,psi
